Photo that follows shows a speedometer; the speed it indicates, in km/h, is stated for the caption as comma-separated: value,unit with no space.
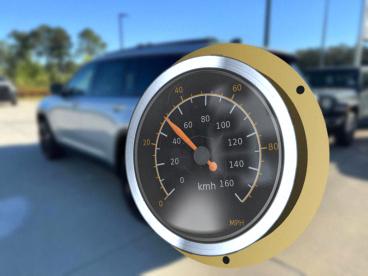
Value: 50,km/h
